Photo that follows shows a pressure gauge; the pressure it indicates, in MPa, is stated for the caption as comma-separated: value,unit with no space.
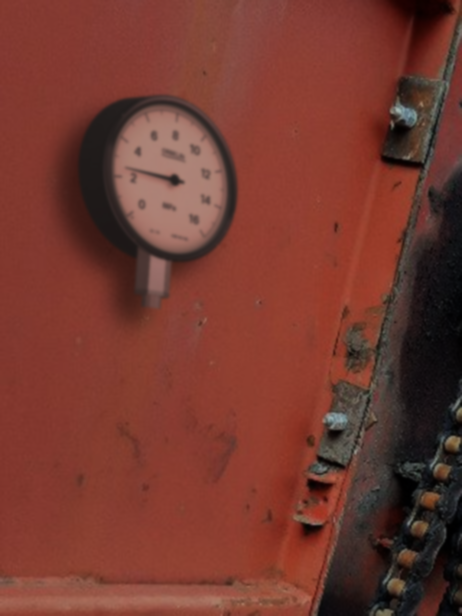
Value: 2.5,MPa
